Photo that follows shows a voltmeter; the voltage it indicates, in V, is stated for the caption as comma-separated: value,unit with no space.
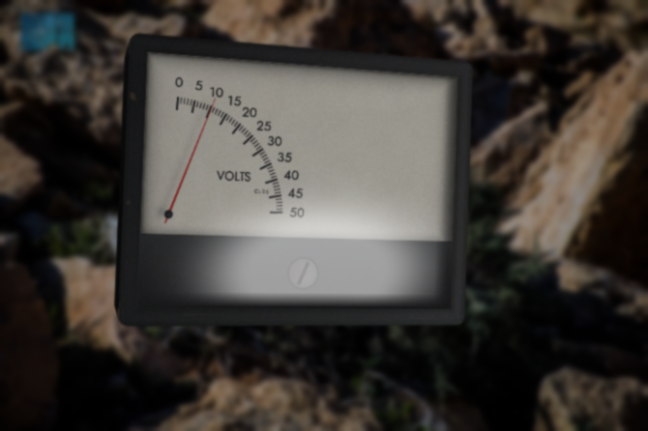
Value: 10,V
